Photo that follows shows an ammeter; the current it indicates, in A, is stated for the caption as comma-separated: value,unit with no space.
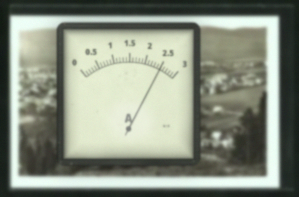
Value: 2.5,A
